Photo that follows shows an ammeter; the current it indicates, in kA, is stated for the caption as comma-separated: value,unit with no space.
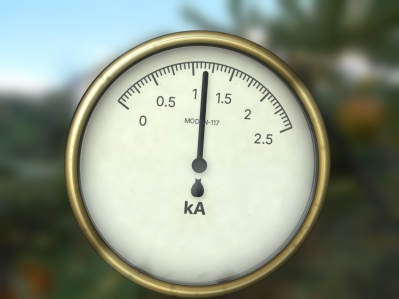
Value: 1.15,kA
